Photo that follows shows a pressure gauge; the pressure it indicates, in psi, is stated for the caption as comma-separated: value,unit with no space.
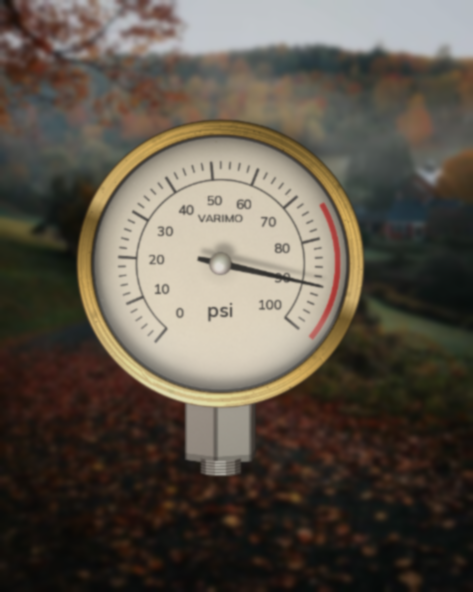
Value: 90,psi
